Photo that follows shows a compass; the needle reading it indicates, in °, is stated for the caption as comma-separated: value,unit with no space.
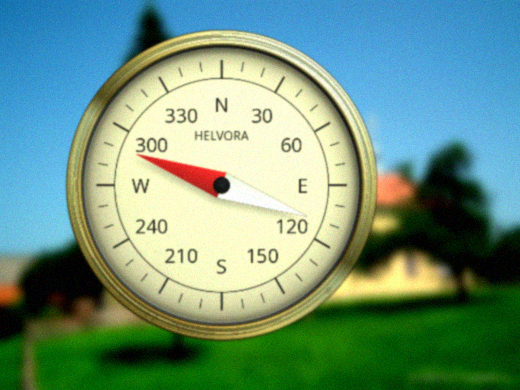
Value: 290,°
